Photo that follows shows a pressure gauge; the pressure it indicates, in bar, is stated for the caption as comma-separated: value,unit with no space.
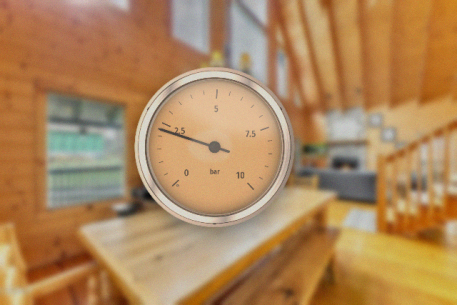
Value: 2.25,bar
